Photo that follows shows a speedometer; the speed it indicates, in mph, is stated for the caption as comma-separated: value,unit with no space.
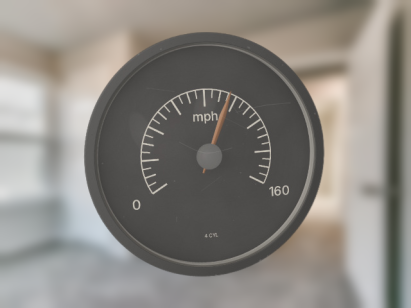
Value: 95,mph
